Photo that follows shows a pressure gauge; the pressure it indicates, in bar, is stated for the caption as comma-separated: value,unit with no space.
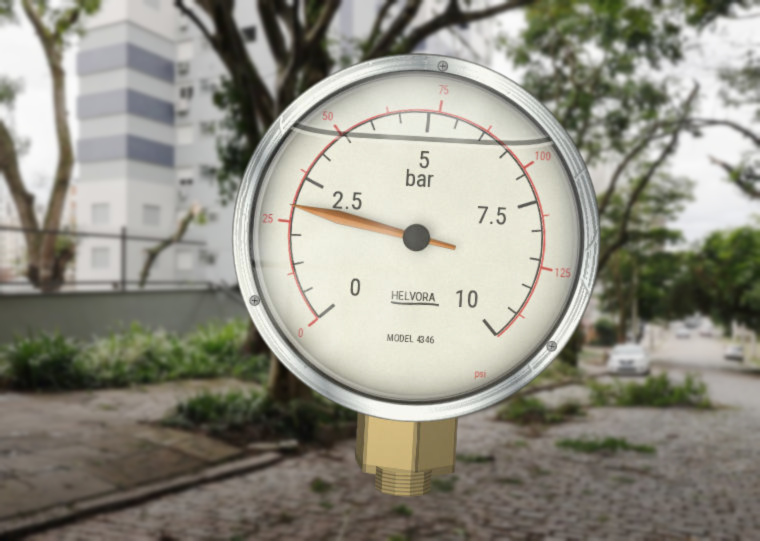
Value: 2,bar
